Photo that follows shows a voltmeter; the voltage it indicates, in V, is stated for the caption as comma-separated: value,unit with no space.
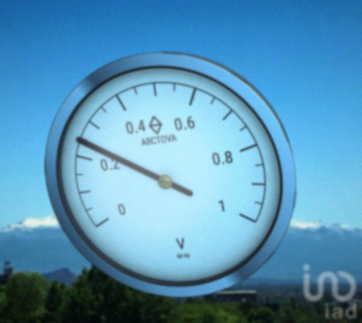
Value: 0.25,V
